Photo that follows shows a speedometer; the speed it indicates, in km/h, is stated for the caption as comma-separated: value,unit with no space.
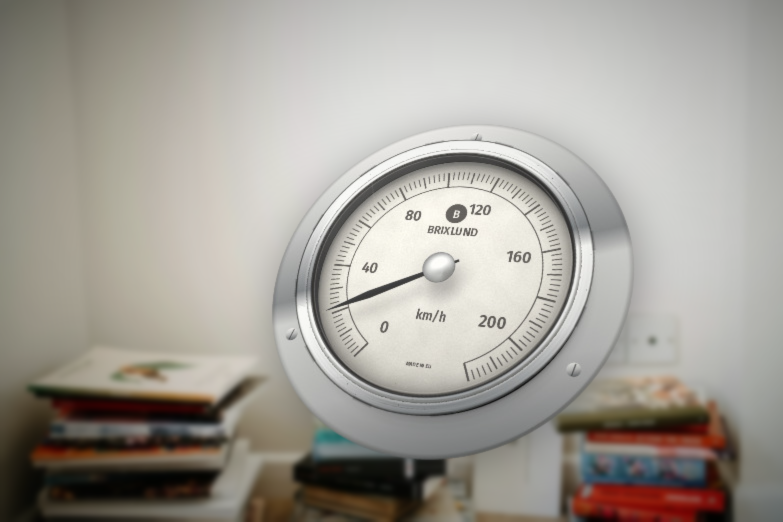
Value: 20,km/h
